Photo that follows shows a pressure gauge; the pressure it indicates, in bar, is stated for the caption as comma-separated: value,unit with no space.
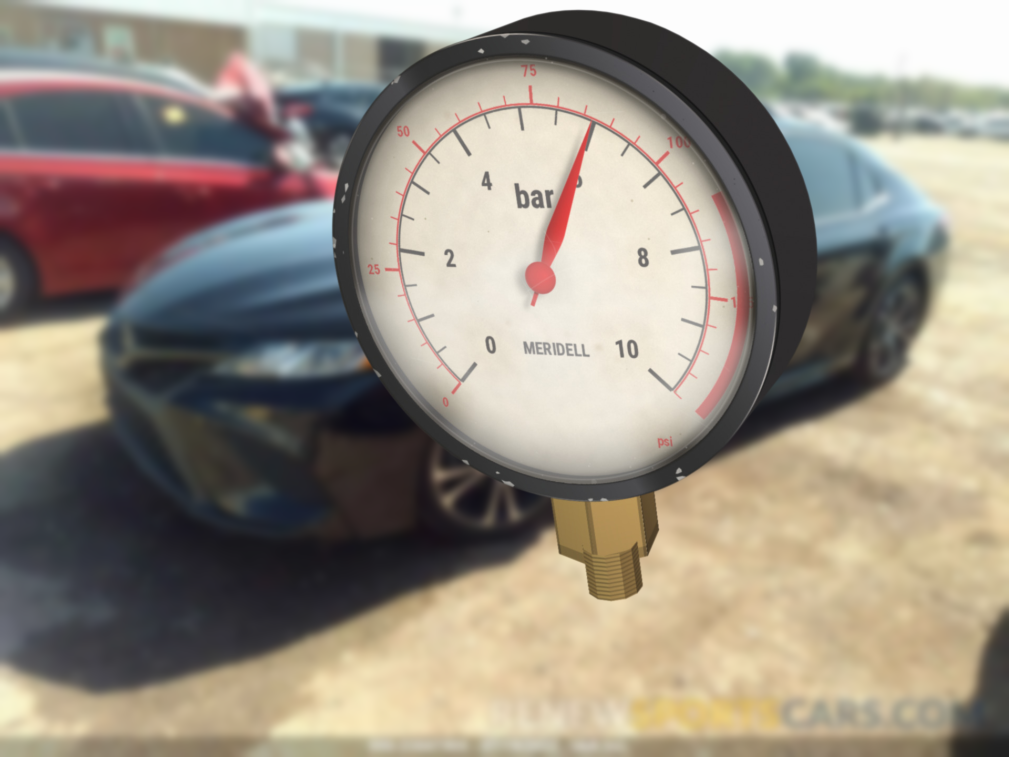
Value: 6,bar
